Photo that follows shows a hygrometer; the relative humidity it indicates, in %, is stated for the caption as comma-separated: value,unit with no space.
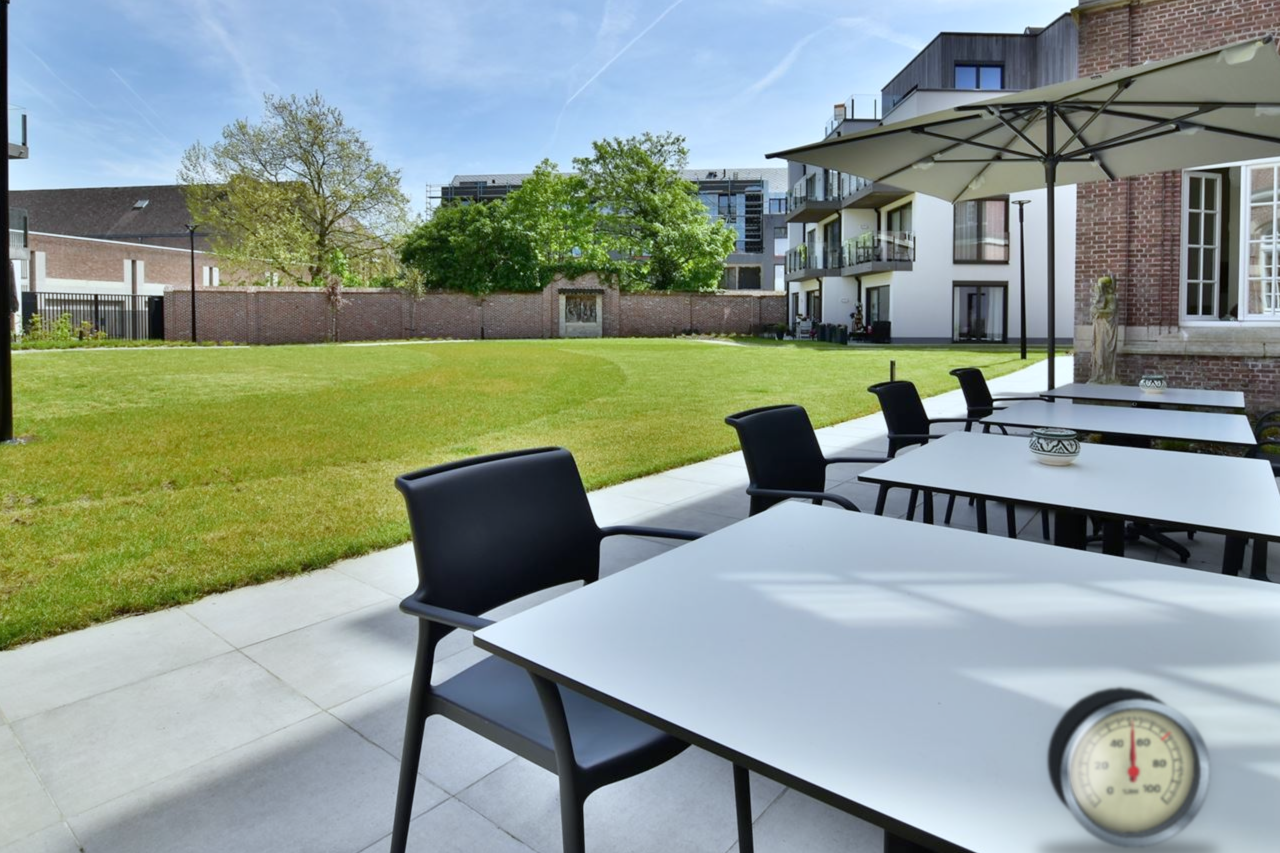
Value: 50,%
